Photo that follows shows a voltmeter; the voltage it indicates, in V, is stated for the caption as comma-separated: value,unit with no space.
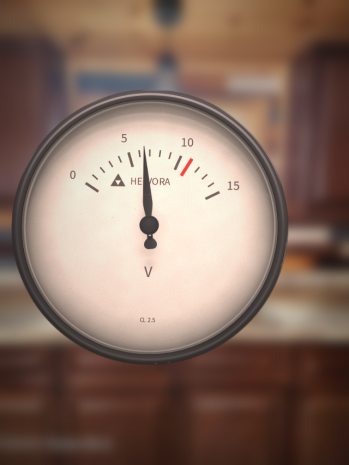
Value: 6.5,V
